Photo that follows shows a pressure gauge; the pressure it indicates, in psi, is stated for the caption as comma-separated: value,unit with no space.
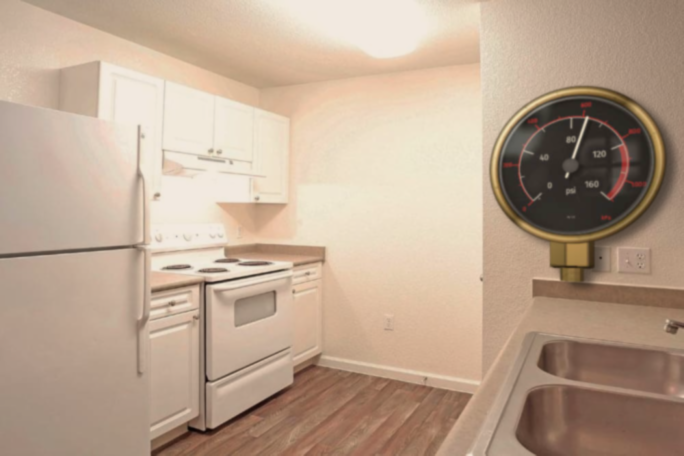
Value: 90,psi
